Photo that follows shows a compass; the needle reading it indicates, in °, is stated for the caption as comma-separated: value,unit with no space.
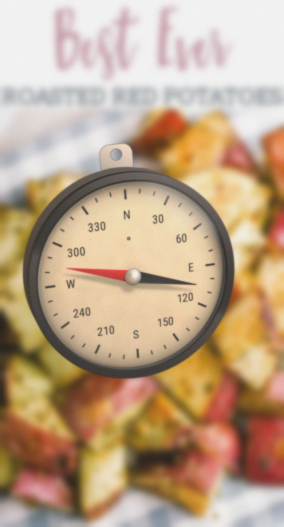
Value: 285,°
